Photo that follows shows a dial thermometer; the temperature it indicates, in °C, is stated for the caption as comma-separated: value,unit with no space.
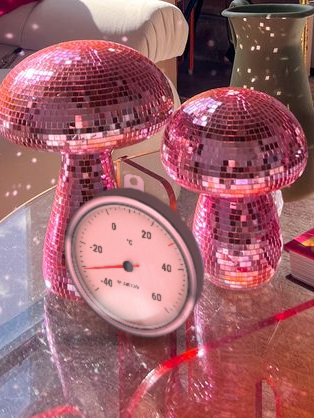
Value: -30,°C
